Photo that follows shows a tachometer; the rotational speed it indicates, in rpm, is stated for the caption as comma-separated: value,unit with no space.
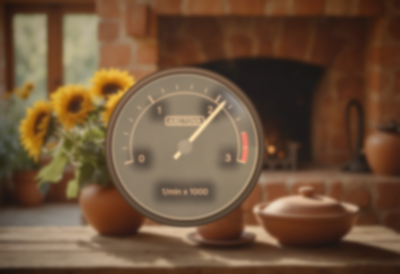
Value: 2100,rpm
